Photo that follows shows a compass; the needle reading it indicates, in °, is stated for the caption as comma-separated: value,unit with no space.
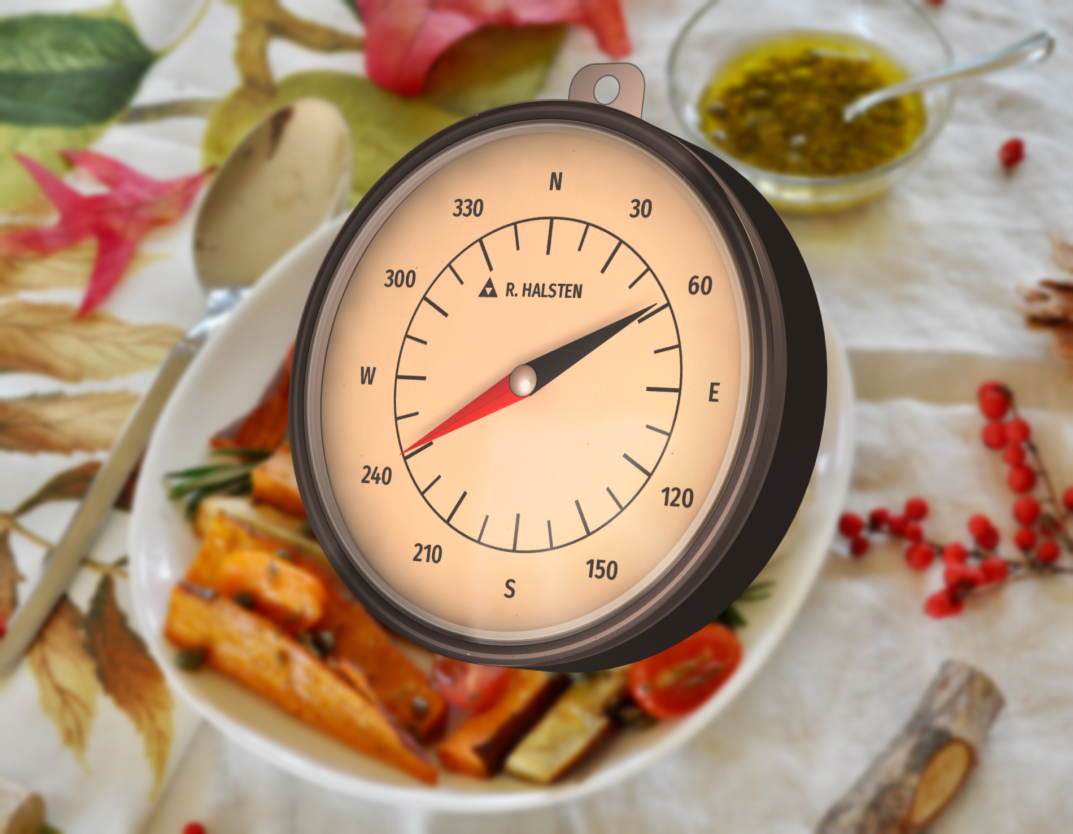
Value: 240,°
